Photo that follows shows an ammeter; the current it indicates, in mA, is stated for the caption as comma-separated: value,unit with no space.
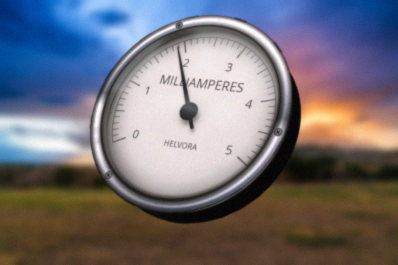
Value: 1.9,mA
